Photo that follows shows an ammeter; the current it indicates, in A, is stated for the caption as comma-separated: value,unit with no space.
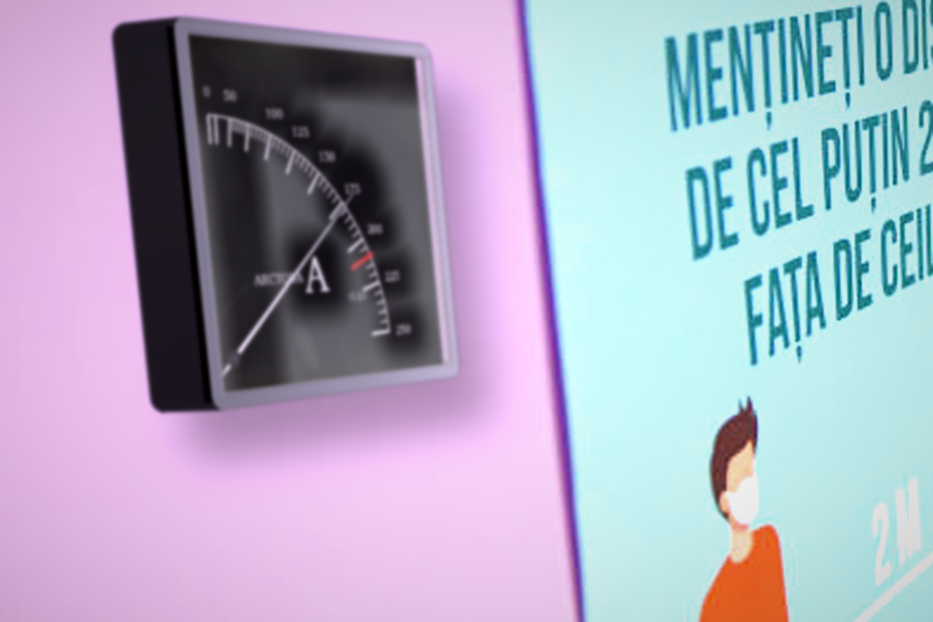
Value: 175,A
